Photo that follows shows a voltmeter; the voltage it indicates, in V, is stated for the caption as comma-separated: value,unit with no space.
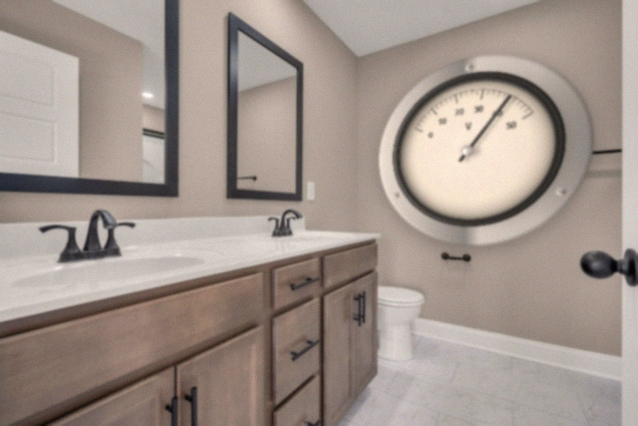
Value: 40,V
